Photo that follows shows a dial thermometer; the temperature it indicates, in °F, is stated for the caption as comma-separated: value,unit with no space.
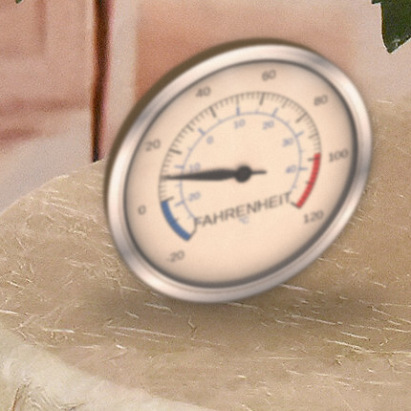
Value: 10,°F
